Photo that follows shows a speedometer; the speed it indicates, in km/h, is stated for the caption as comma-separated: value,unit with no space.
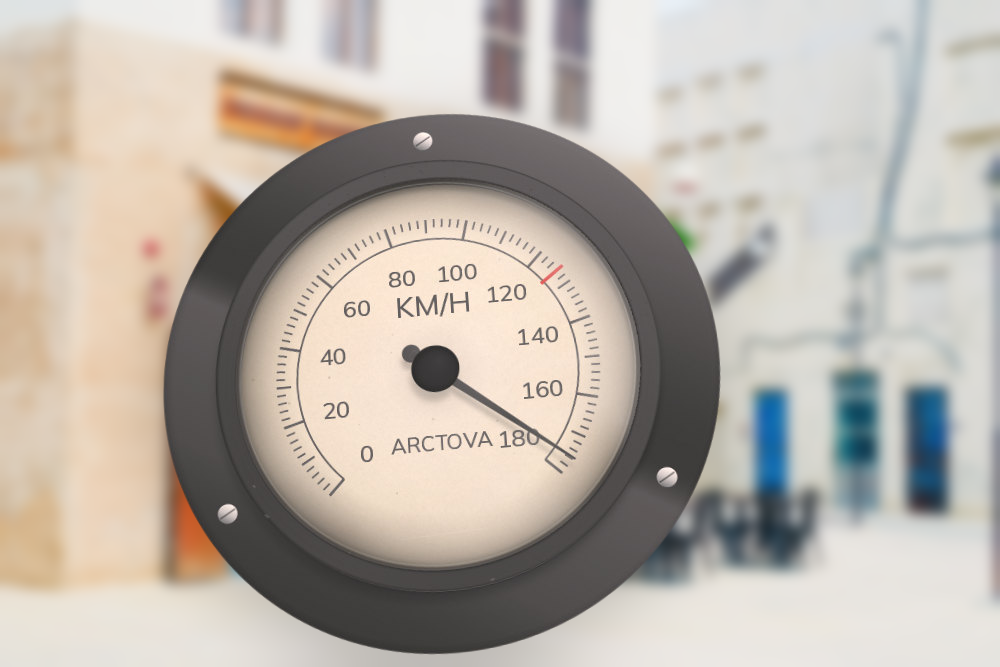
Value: 176,km/h
